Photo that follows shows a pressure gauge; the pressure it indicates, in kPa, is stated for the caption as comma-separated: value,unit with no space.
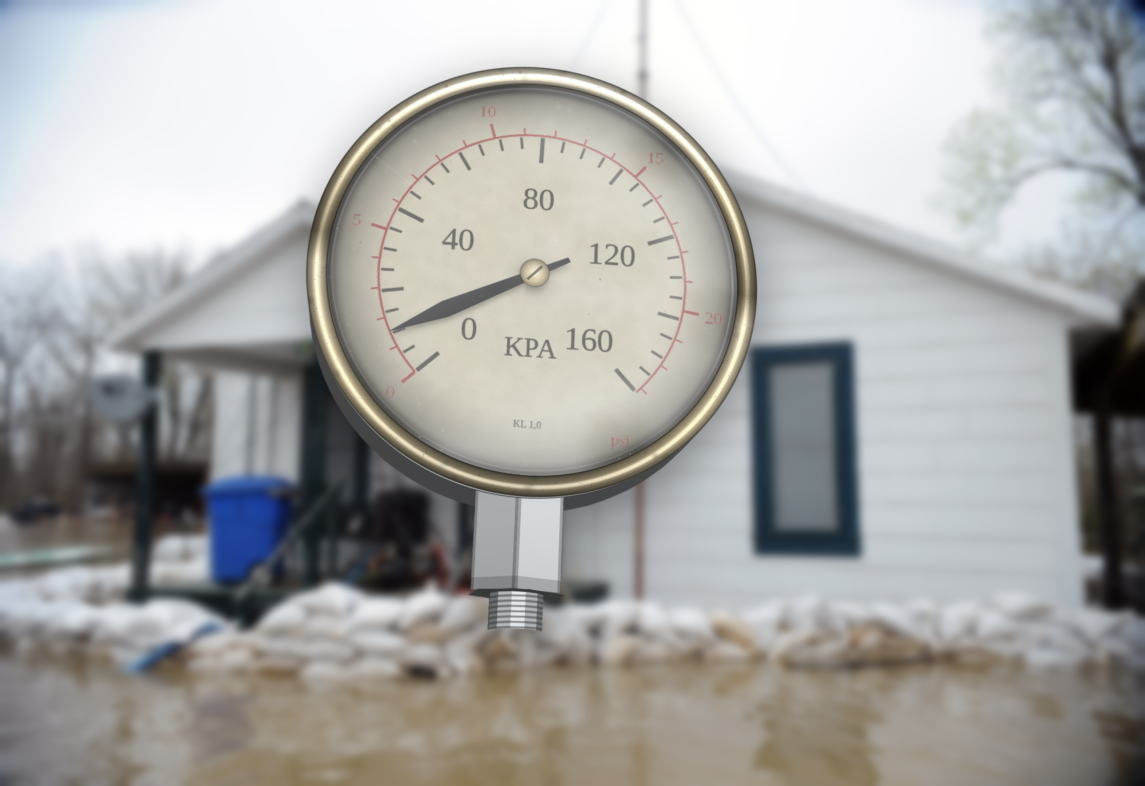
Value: 10,kPa
